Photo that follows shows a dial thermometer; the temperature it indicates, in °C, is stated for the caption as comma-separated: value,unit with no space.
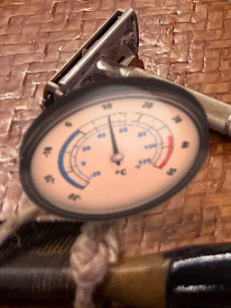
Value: 10,°C
